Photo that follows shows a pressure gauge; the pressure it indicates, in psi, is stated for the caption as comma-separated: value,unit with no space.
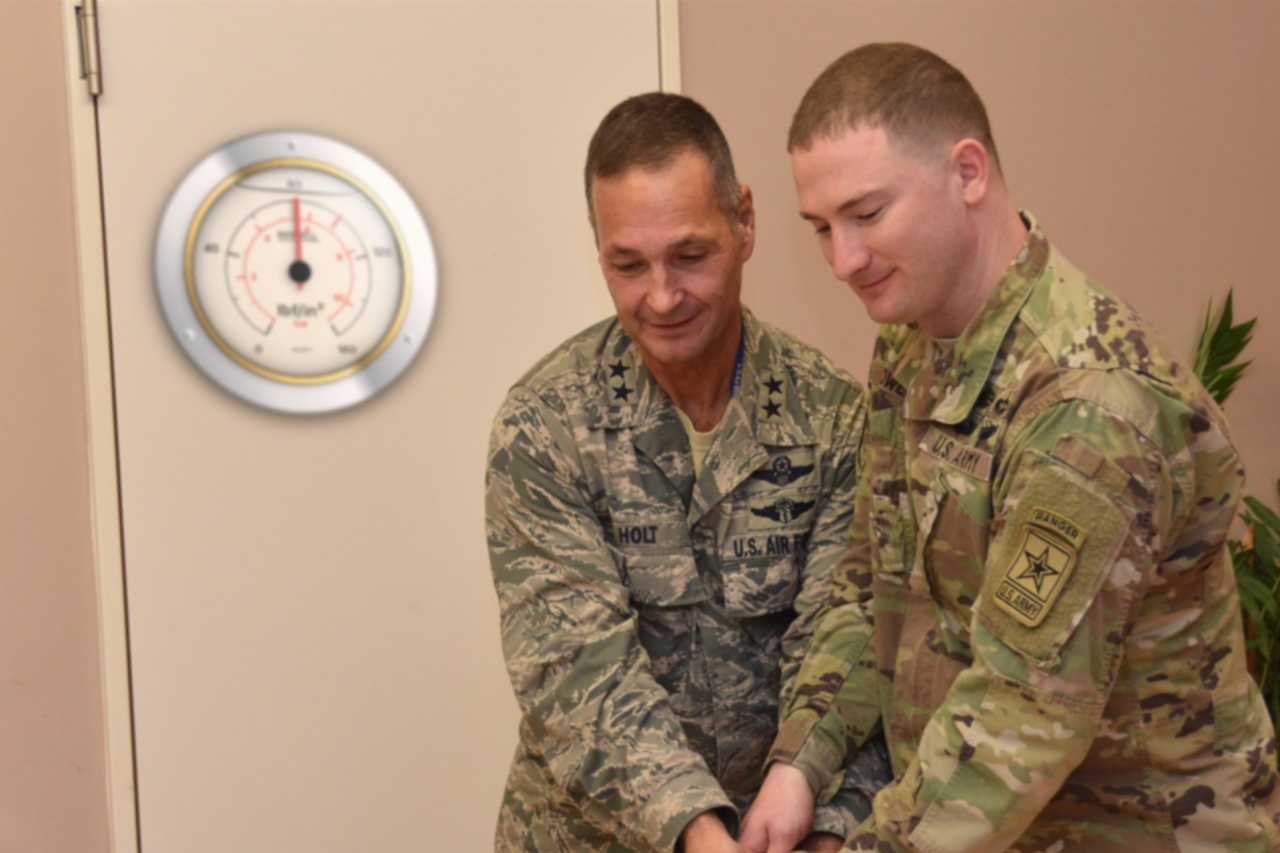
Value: 80,psi
